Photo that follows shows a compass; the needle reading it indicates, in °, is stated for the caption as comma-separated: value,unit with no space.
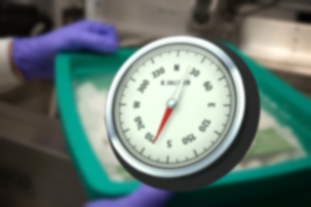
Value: 200,°
